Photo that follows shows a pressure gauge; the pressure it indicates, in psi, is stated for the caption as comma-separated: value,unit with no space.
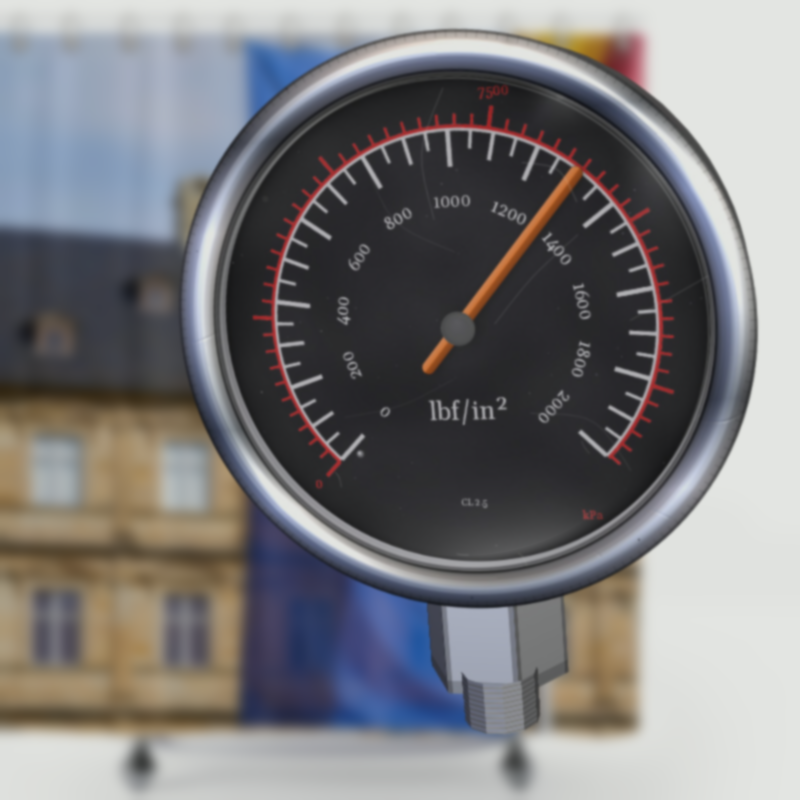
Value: 1300,psi
